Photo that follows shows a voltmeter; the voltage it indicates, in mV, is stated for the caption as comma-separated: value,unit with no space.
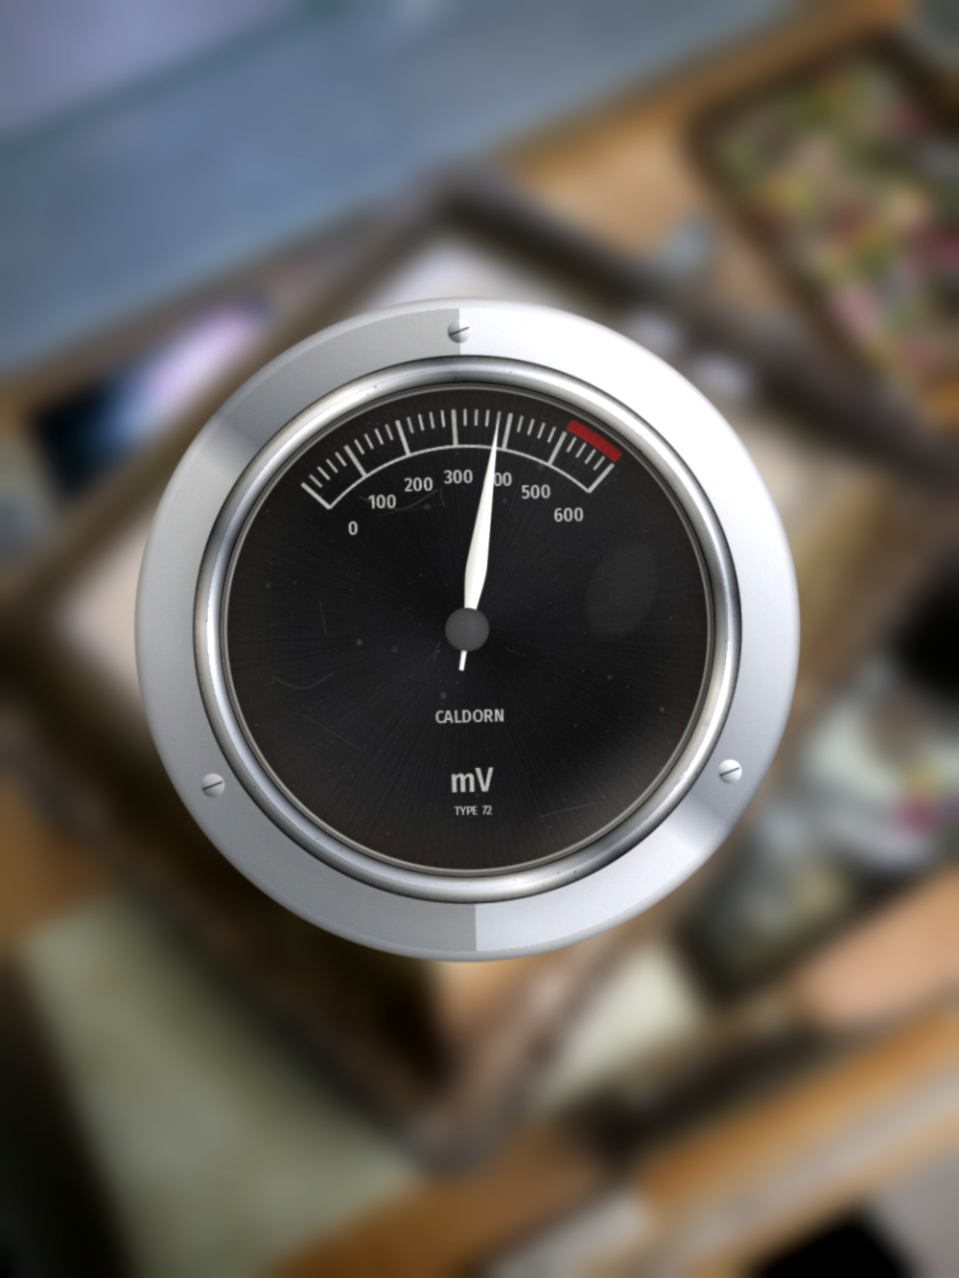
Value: 380,mV
